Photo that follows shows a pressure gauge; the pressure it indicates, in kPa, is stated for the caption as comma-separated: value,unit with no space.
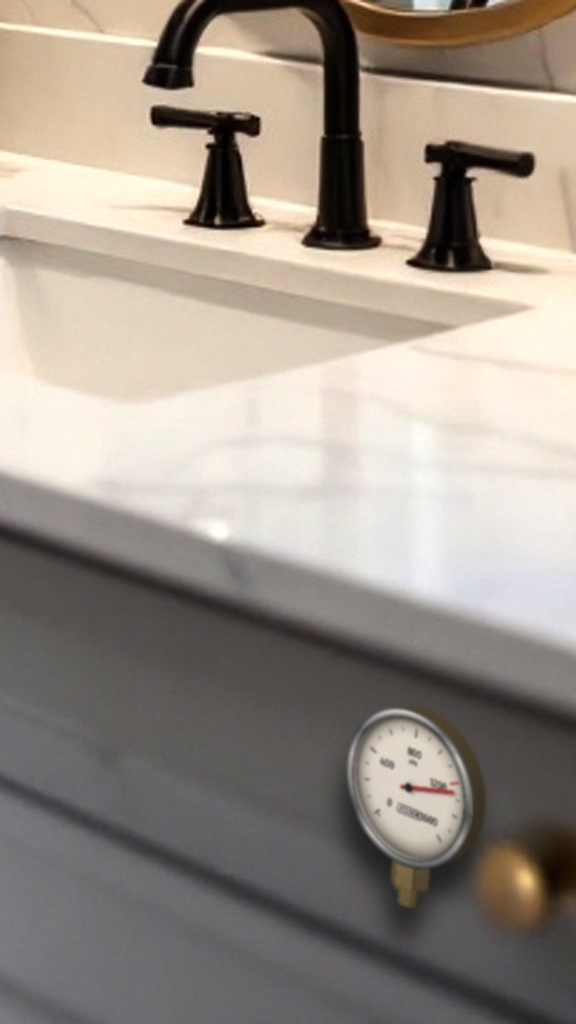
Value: 1250,kPa
